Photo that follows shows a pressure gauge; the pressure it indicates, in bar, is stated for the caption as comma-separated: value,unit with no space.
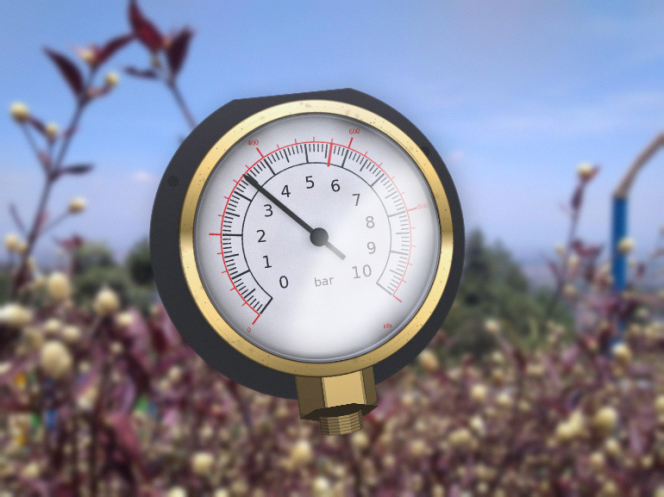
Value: 3.4,bar
